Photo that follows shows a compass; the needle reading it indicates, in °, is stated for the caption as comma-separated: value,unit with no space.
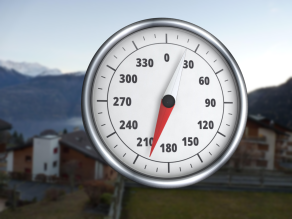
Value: 200,°
